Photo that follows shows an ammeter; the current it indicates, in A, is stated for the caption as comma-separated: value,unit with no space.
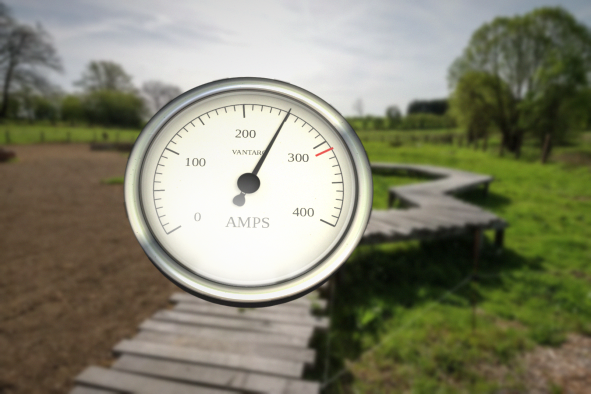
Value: 250,A
